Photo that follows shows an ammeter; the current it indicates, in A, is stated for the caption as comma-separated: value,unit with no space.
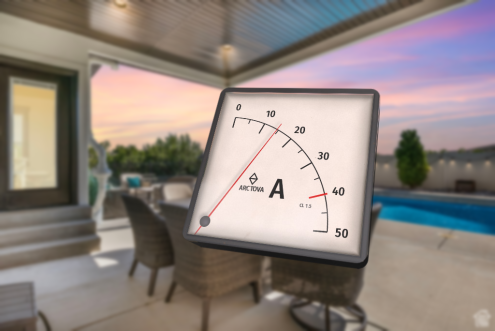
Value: 15,A
